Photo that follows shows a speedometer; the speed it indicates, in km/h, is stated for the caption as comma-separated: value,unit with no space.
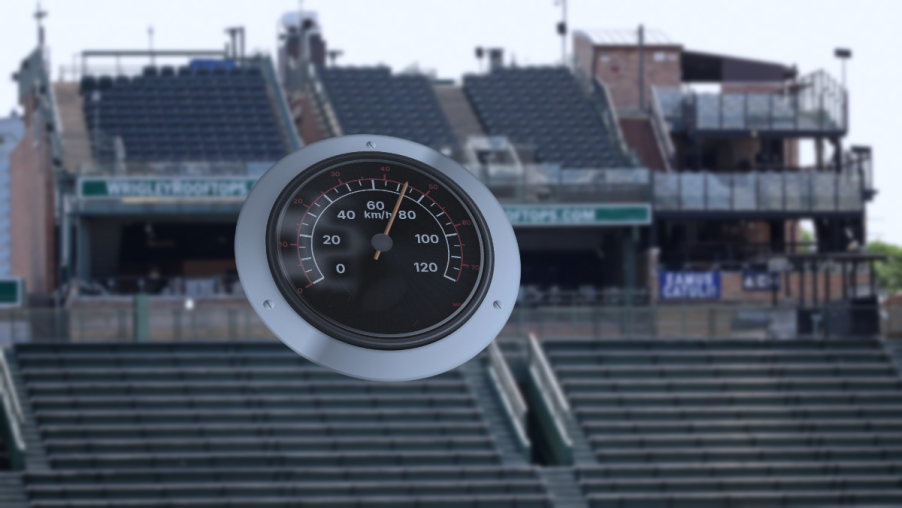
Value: 72.5,km/h
